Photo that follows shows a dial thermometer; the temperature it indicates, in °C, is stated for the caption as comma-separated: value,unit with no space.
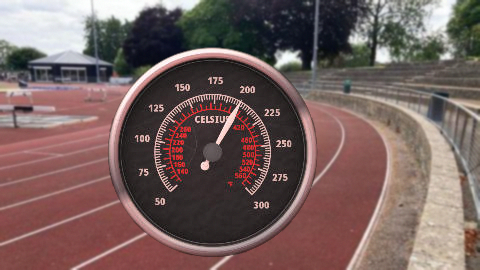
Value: 200,°C
